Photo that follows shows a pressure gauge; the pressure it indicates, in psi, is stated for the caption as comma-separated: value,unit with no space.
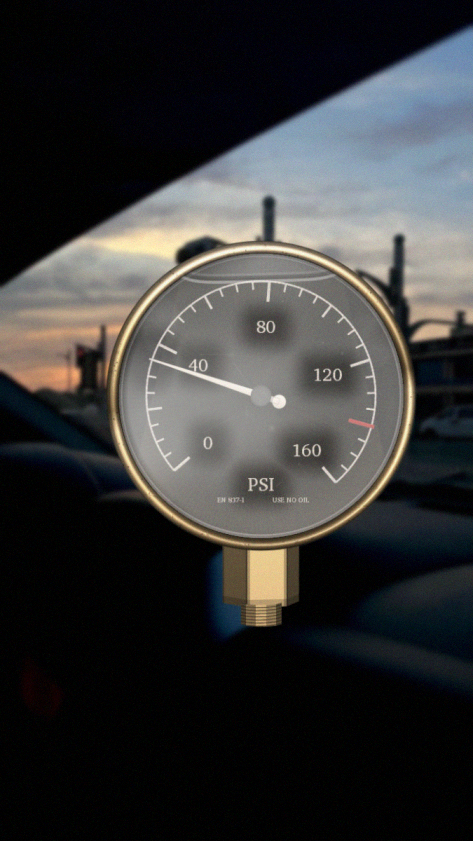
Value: 35,psi
